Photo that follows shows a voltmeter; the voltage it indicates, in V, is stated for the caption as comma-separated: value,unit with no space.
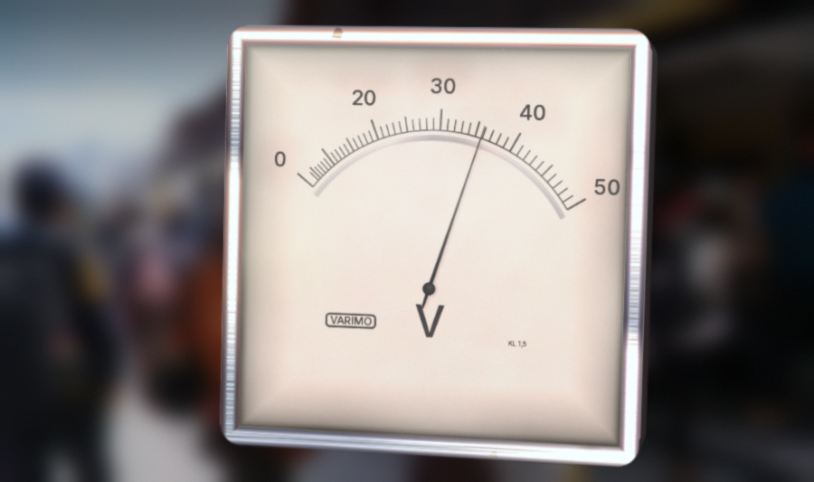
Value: 36,V
